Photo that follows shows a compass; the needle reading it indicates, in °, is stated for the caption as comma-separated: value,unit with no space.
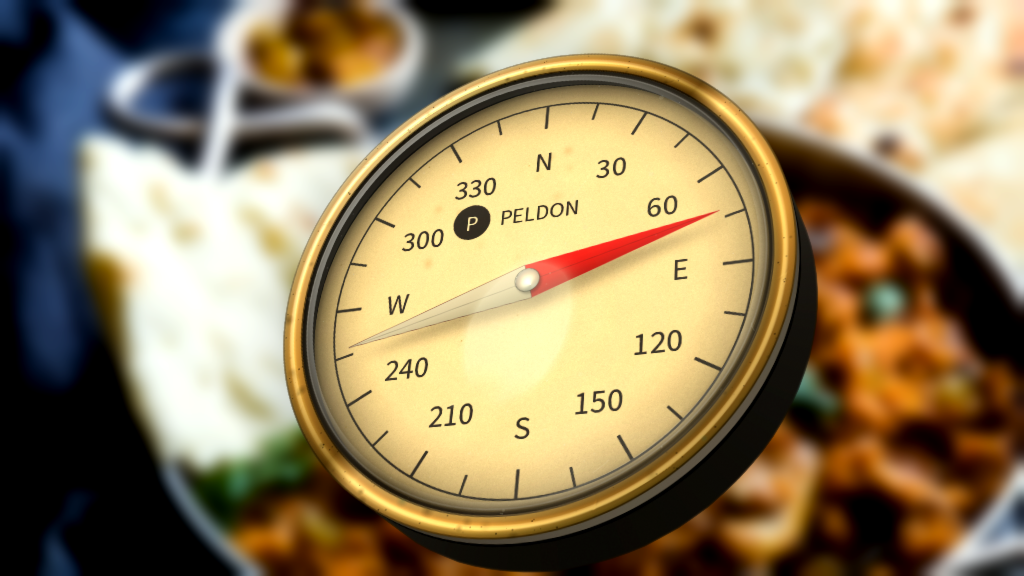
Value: 75,°
